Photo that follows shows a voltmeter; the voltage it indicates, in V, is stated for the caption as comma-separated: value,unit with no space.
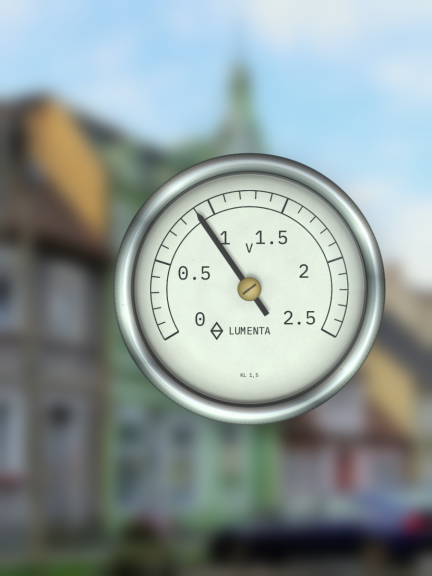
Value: 0.9,V
